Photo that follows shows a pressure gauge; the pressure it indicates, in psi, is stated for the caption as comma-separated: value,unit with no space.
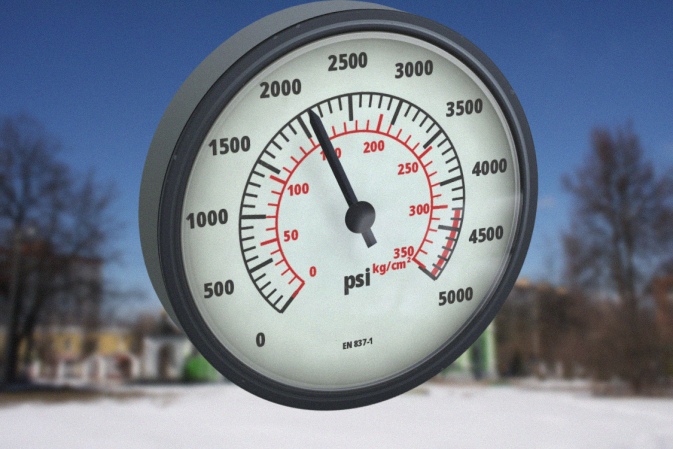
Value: 2100,psi
